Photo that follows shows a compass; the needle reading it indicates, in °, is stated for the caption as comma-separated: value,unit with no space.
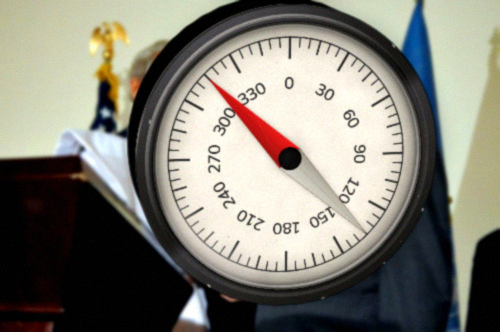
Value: 315,°
